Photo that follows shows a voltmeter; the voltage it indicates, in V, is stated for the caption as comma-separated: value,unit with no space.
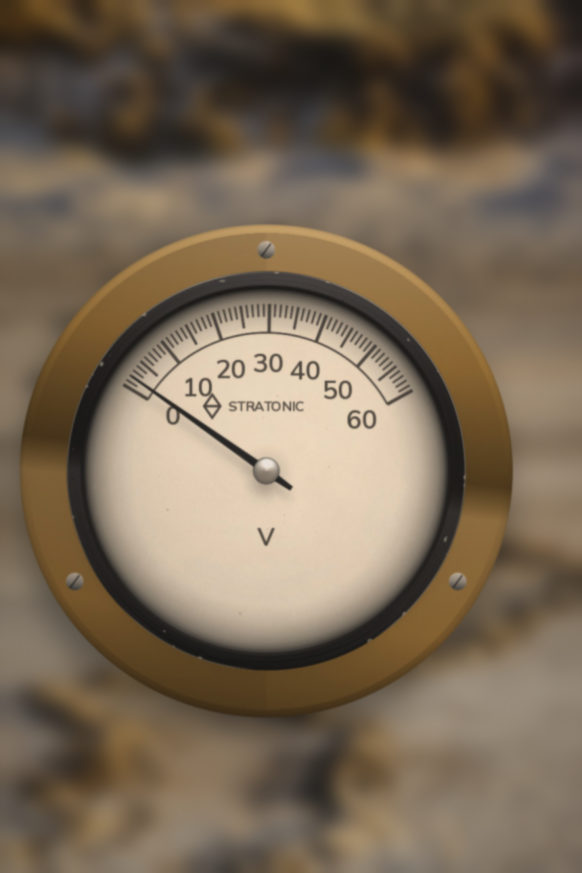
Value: 2,V
